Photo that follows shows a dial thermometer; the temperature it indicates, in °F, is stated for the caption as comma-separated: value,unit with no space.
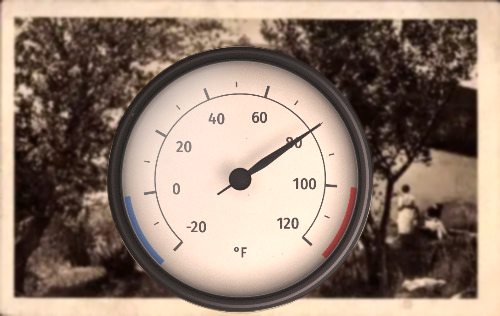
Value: 80,°F
